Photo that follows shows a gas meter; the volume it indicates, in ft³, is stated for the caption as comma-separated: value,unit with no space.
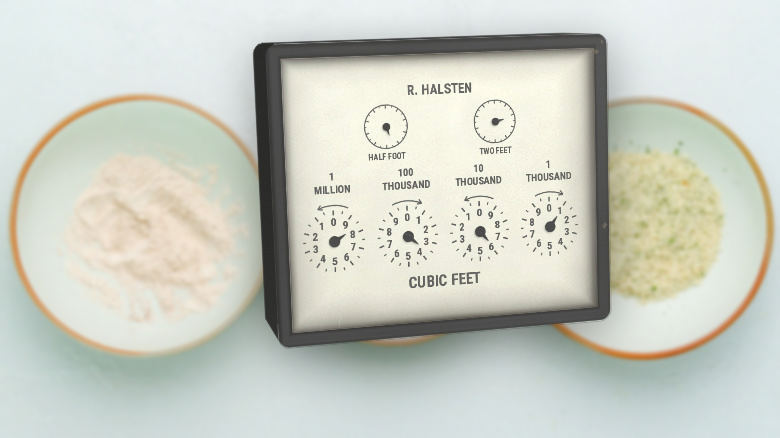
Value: 836100,ft³
